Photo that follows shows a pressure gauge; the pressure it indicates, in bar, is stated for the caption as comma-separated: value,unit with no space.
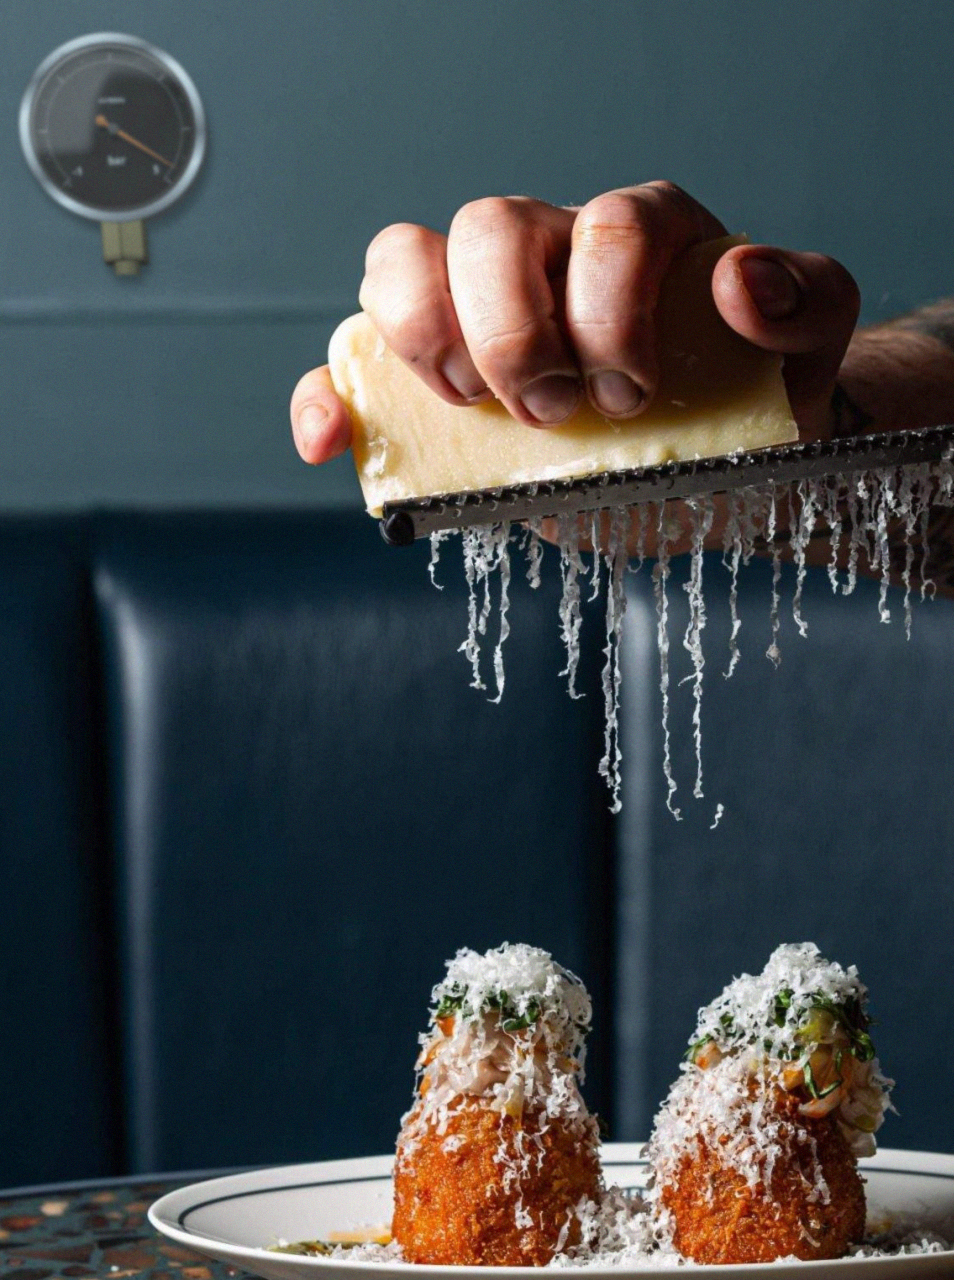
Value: 4.75,bar
